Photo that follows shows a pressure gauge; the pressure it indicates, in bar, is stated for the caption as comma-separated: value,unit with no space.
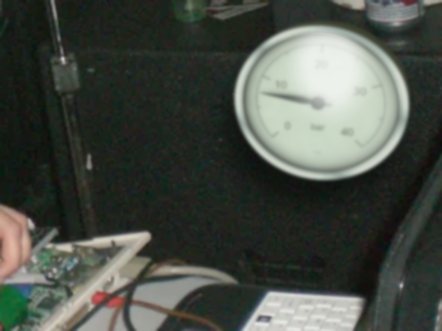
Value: 7.5,bar
